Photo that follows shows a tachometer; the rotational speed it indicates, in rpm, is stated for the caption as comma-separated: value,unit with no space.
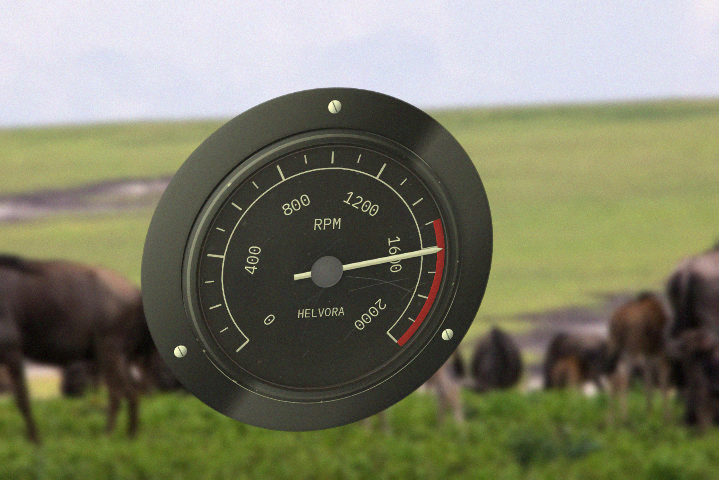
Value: 1600,rpm
